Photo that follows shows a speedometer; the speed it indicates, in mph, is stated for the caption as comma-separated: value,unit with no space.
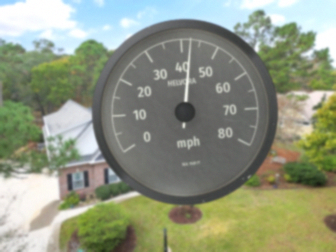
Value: 42.5,mph
